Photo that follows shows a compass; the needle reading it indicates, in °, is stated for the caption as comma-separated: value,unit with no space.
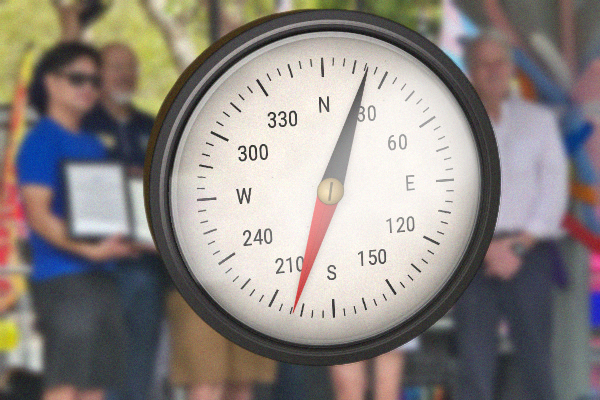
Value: 200,°
